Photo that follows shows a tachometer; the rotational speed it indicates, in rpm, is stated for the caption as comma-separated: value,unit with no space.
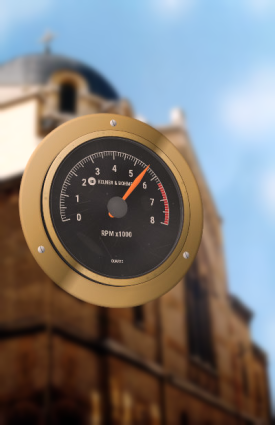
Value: 5500,rpm
